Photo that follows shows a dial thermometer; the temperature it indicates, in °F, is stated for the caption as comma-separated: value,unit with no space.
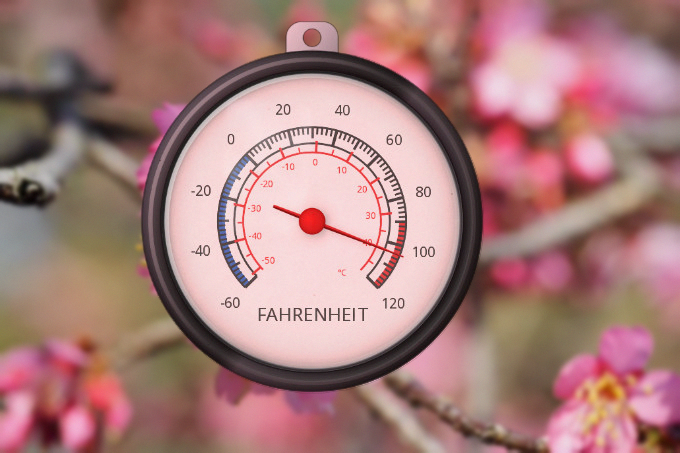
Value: 104,°F
